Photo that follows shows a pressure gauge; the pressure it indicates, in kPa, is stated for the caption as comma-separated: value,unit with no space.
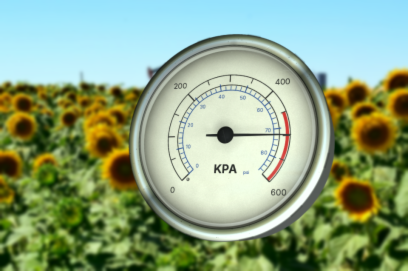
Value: 500,kPa
